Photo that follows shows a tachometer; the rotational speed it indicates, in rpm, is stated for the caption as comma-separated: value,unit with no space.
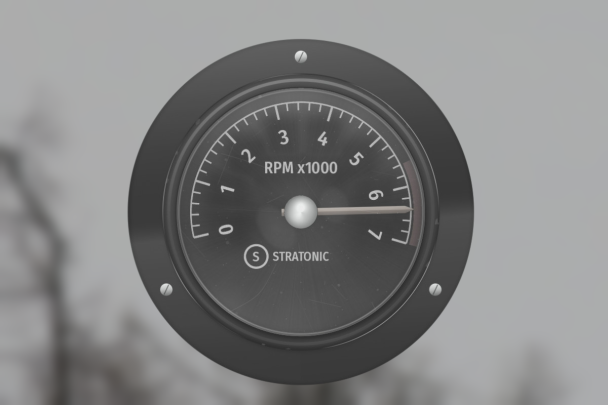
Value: 6400,rpm
